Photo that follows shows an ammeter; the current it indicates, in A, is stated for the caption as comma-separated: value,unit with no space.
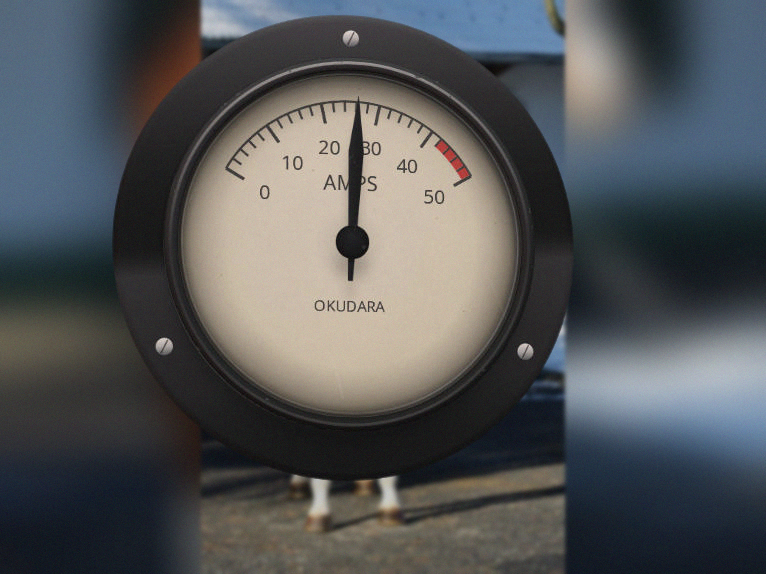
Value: 26,A
